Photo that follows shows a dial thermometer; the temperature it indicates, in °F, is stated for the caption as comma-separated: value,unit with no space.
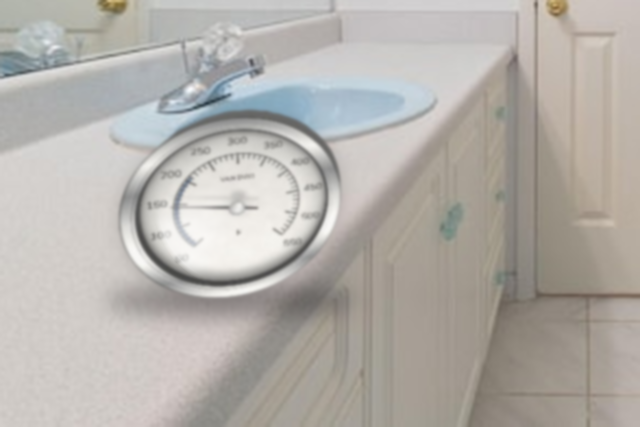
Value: 150,°F
